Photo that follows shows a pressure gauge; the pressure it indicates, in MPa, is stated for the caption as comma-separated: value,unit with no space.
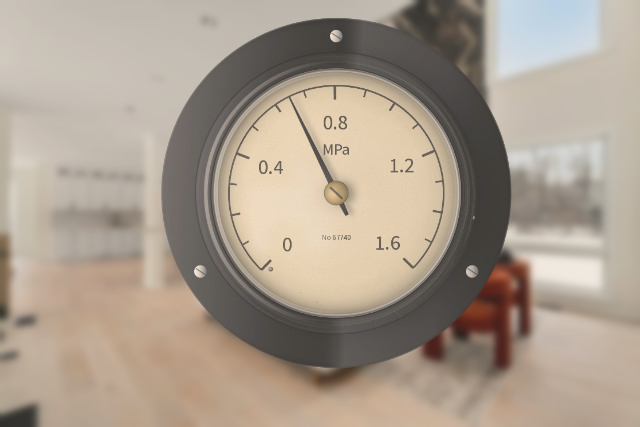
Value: 0.65,MPa
